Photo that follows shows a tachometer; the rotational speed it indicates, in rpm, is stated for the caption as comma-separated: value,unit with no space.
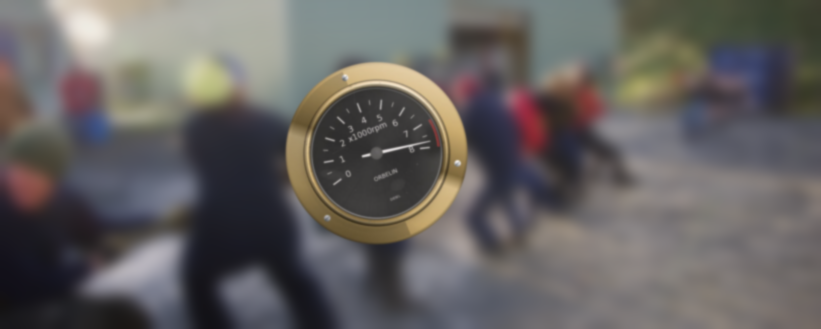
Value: 7750,rpm
